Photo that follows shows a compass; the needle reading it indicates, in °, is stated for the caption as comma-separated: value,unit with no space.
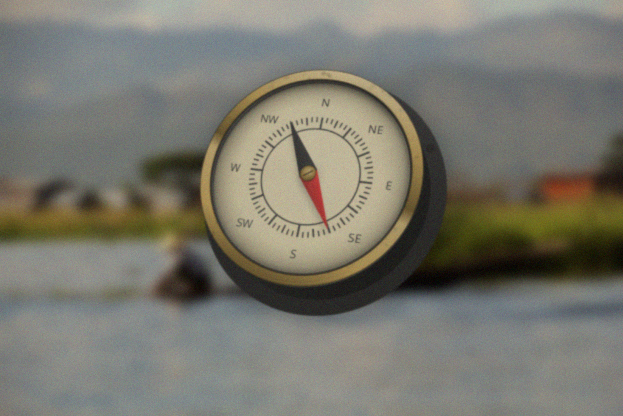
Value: 150,°
